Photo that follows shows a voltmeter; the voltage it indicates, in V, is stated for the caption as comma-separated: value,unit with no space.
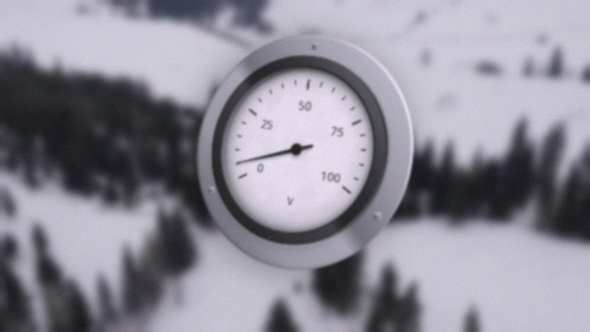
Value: 5,V
